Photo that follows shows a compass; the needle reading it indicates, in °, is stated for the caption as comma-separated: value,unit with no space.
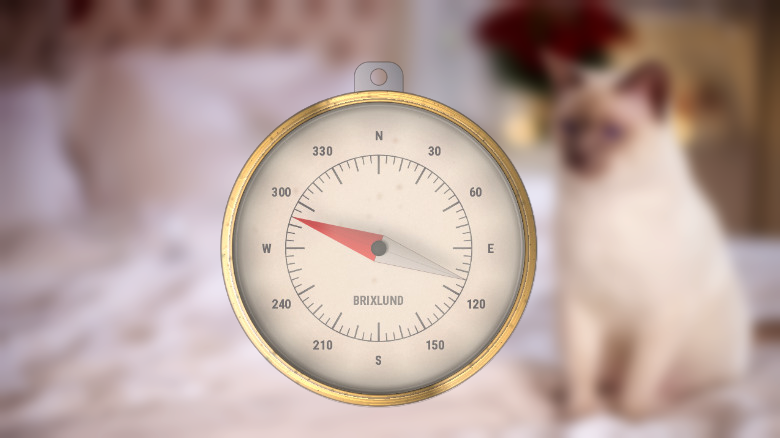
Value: 290,°
